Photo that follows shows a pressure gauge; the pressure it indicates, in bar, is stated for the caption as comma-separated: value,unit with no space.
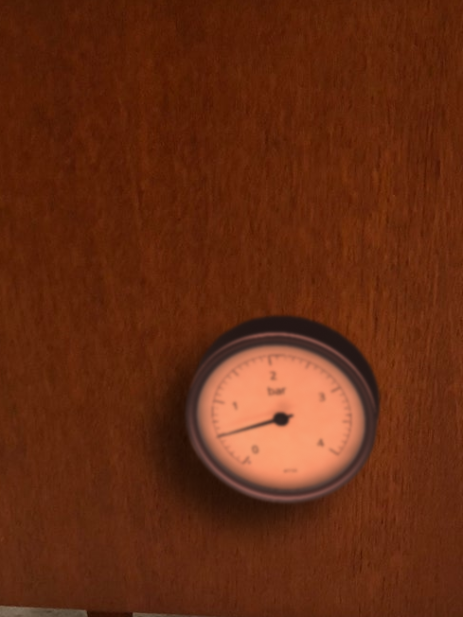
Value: 0.5,bar
